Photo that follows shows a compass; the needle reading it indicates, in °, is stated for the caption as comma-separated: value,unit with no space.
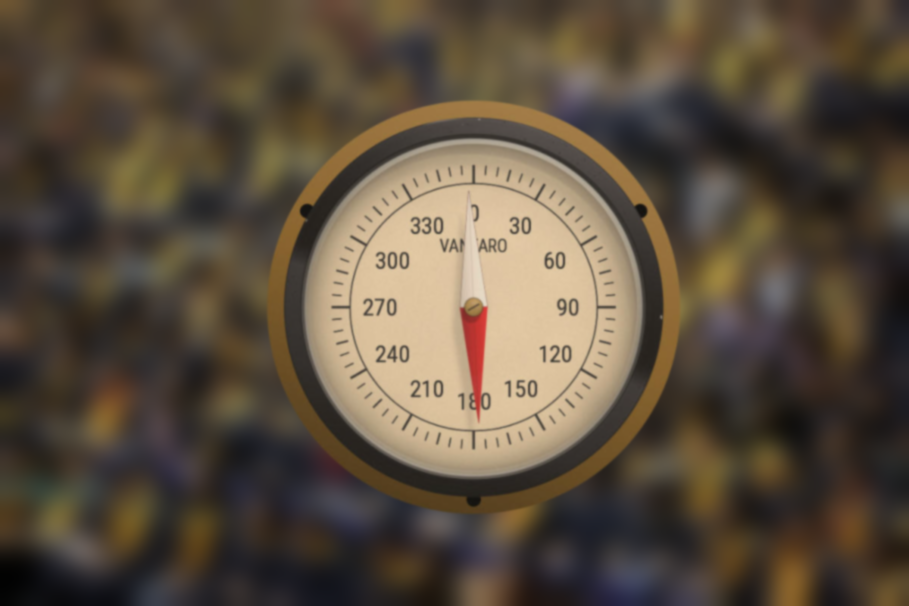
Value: 177.5,°
